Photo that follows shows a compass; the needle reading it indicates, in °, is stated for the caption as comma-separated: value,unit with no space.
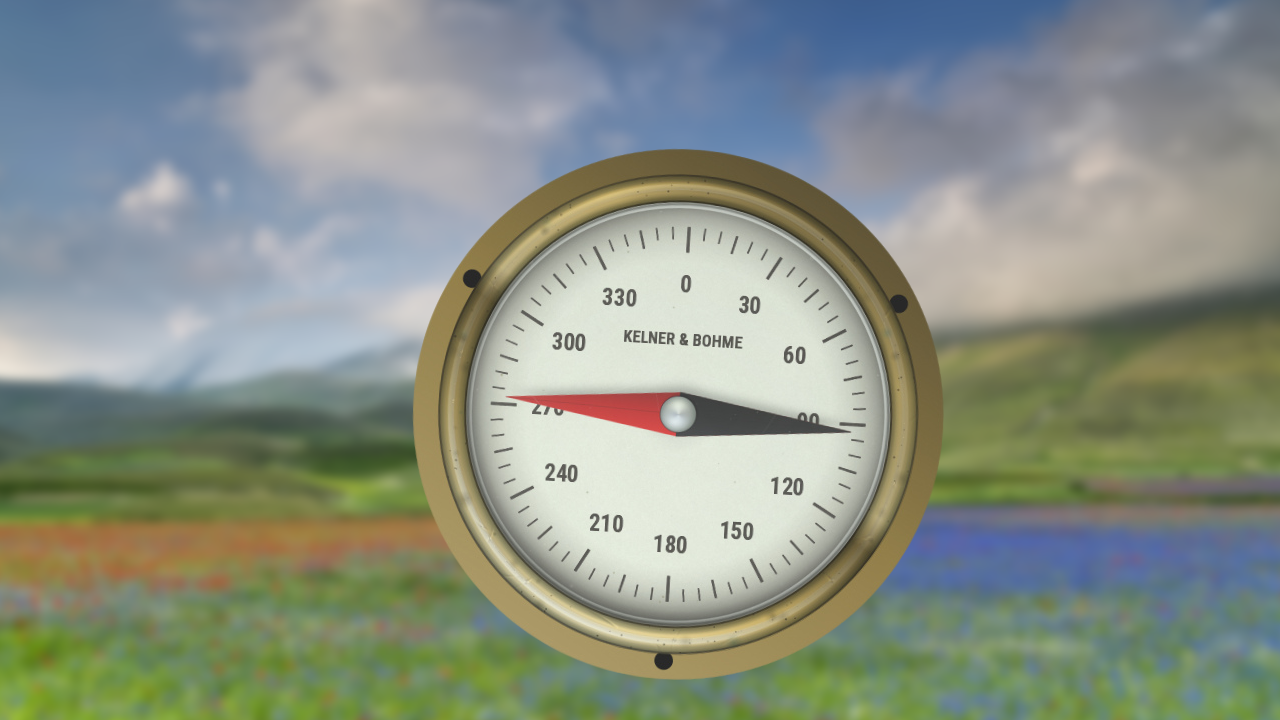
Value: 272.5,°
